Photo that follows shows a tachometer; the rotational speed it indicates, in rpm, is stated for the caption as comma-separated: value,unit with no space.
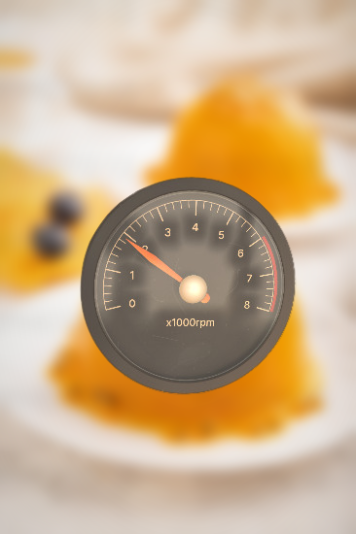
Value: 1900,rpm
